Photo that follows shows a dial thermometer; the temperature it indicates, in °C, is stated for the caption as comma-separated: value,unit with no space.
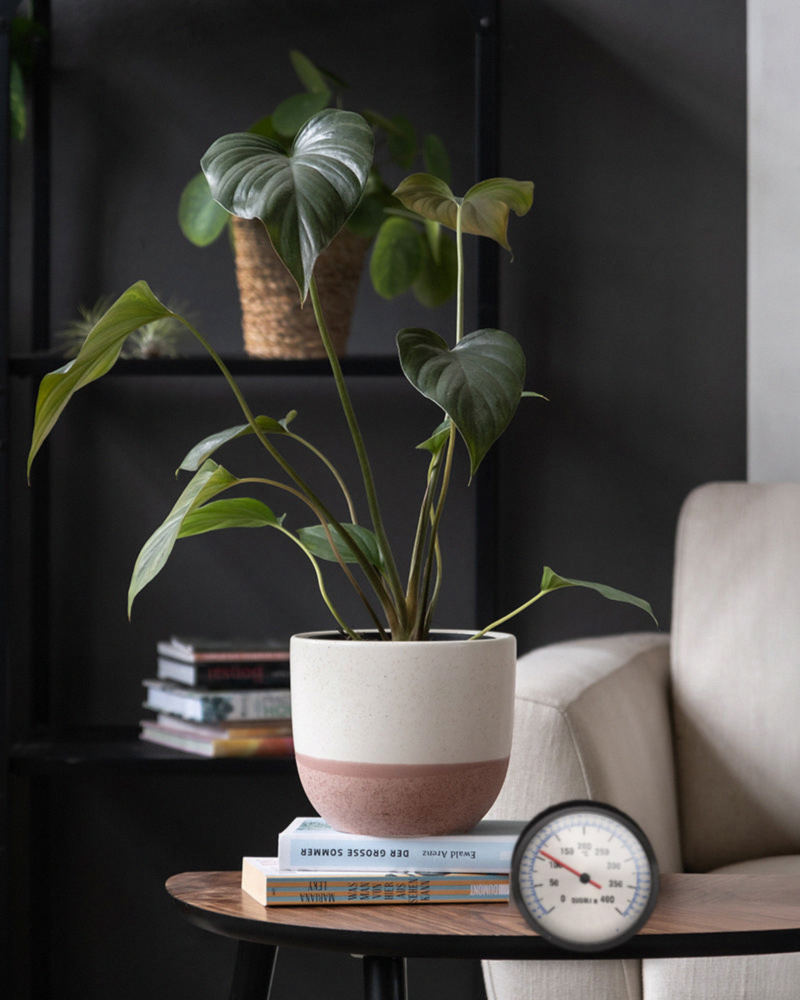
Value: 112.5,°C
